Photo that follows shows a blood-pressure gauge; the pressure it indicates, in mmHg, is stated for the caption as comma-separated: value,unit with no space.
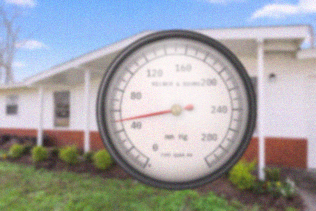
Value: 50,mmHg
